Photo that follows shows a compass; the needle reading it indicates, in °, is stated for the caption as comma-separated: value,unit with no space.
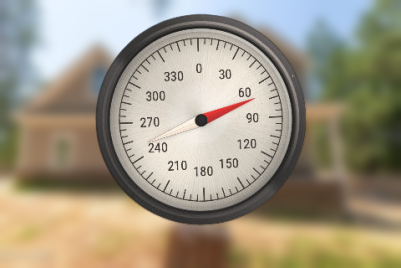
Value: 70,°
